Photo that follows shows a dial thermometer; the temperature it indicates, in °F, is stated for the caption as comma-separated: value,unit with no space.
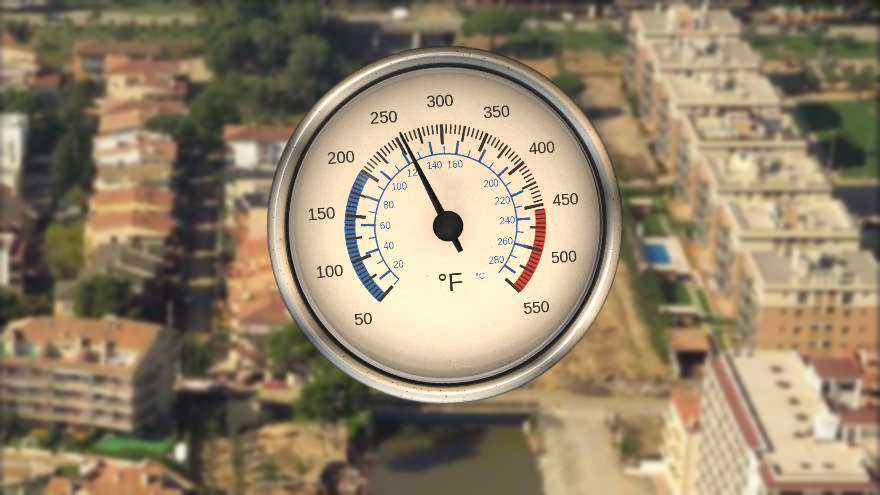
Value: 255,°F
